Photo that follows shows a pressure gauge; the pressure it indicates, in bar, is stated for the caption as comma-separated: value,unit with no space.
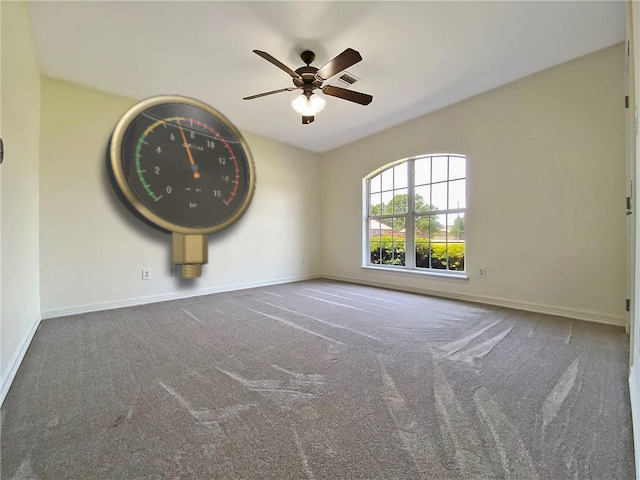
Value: 7,bar
